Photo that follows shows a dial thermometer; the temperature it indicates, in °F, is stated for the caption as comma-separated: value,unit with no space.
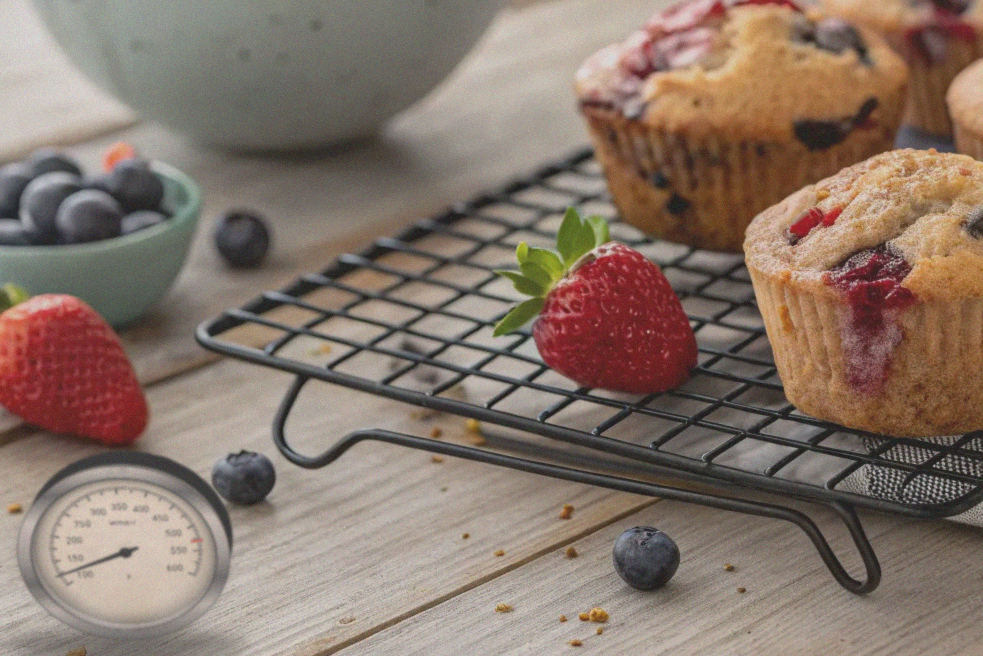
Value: 125,°F
